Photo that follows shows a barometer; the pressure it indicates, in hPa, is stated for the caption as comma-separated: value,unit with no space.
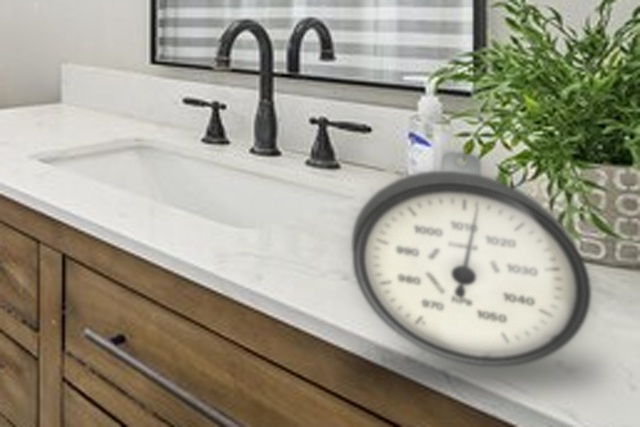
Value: 1012,hPa
